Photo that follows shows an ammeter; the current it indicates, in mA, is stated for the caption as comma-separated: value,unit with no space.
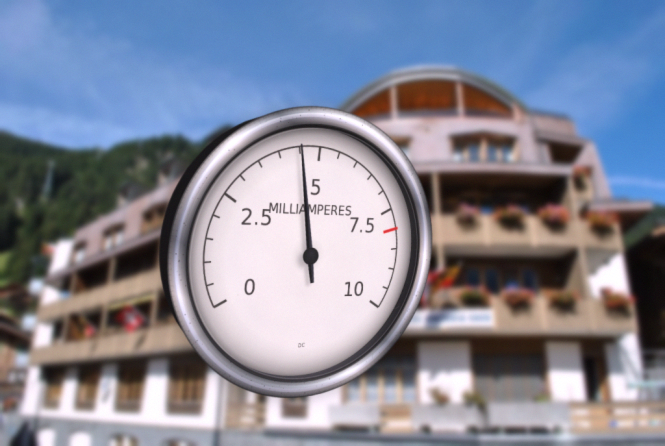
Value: 4.5,mA
